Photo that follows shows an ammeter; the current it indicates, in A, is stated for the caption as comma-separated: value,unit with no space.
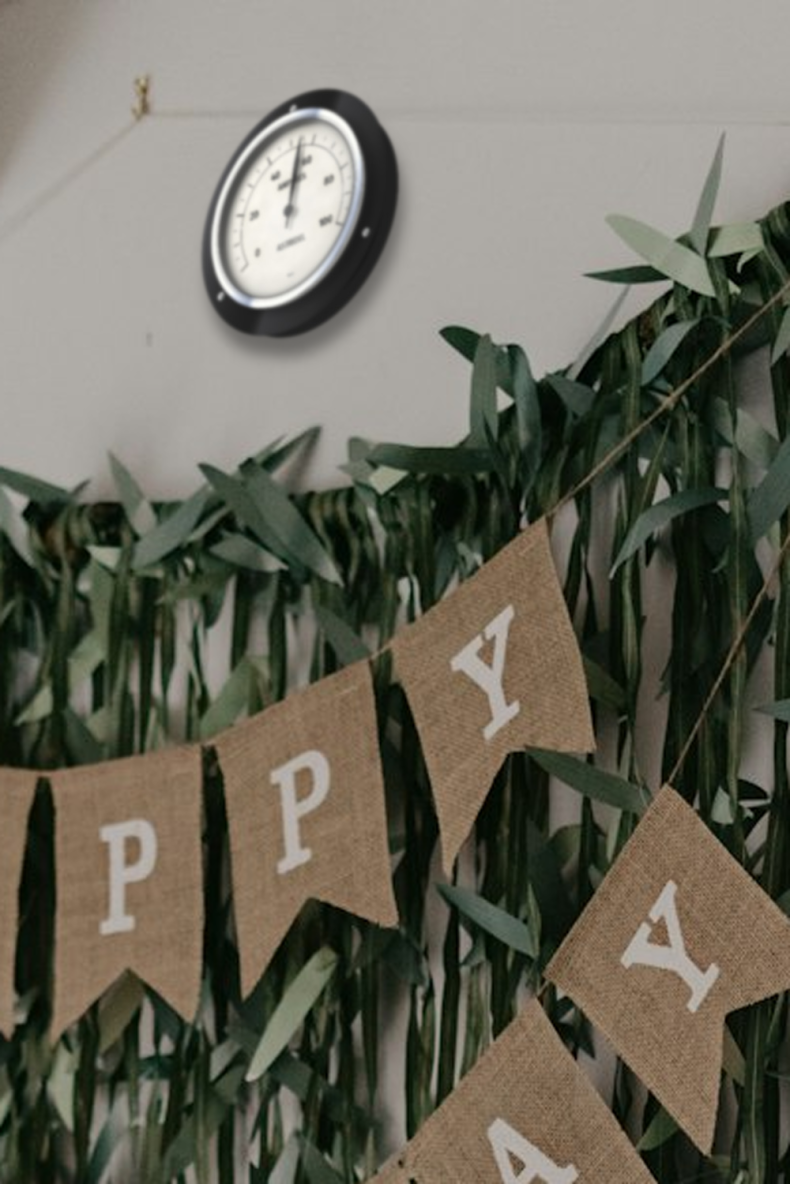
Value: 55,A
